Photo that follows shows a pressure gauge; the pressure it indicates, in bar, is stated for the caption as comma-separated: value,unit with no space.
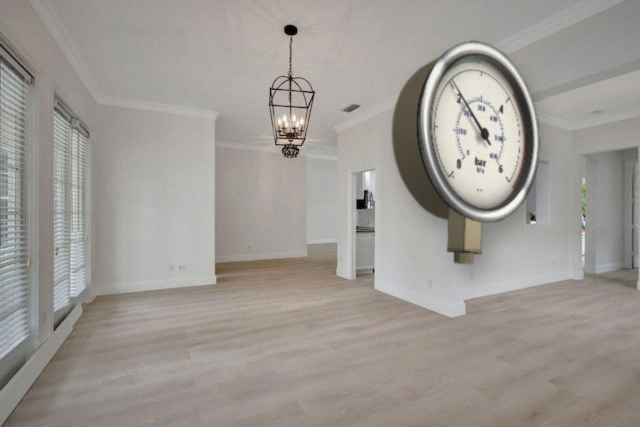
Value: 2,bar
